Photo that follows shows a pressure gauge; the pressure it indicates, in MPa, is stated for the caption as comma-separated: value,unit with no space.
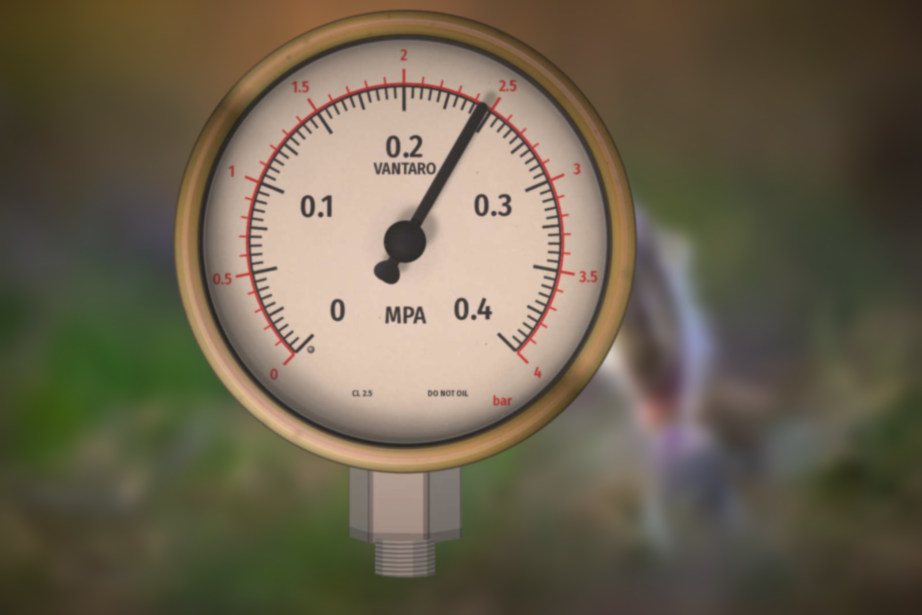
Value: 0.245,MPa
